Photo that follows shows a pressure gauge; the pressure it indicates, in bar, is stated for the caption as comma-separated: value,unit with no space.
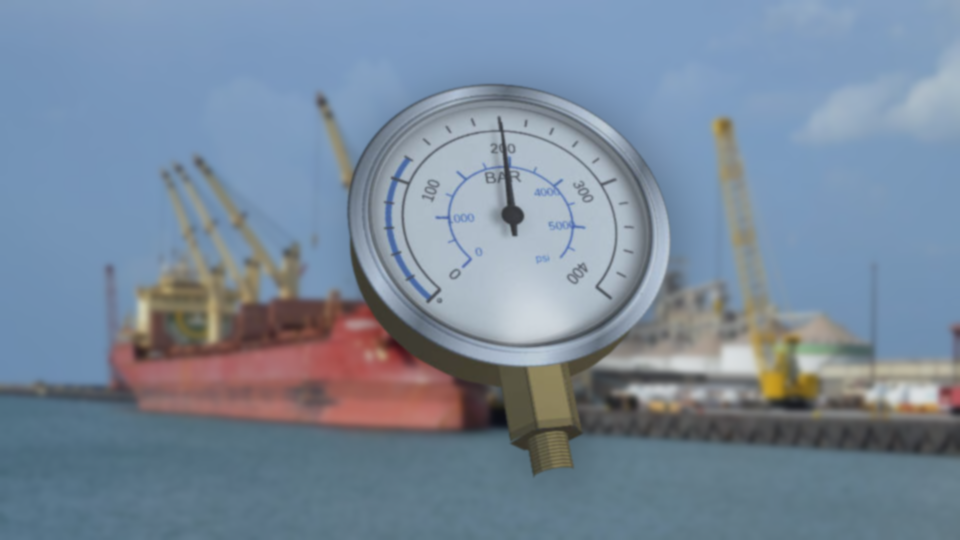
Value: 200,bar
